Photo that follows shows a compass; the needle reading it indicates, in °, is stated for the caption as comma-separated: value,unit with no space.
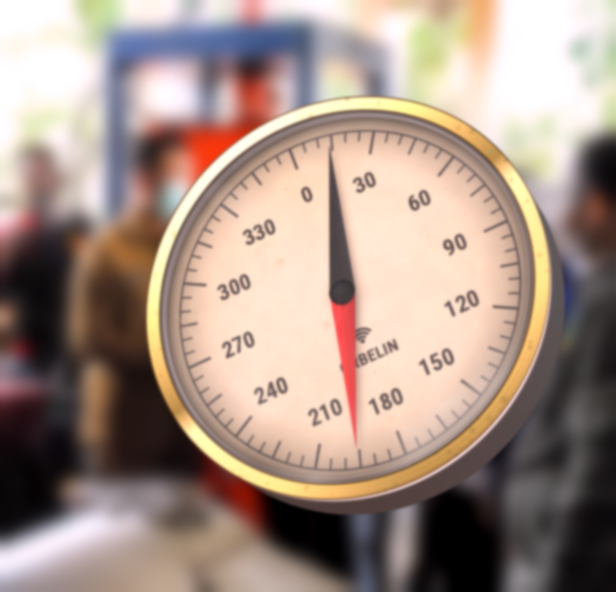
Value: 195,°
